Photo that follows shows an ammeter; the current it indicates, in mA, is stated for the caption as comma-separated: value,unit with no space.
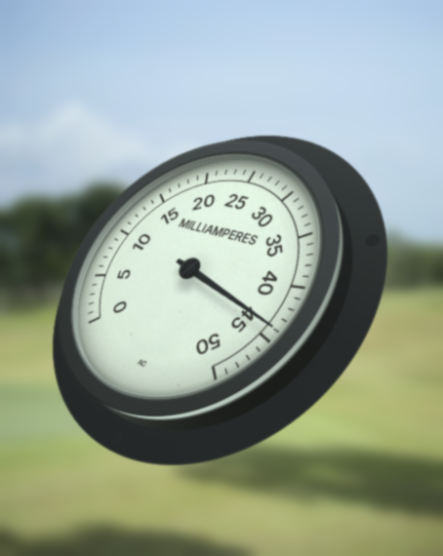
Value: 44,mA
